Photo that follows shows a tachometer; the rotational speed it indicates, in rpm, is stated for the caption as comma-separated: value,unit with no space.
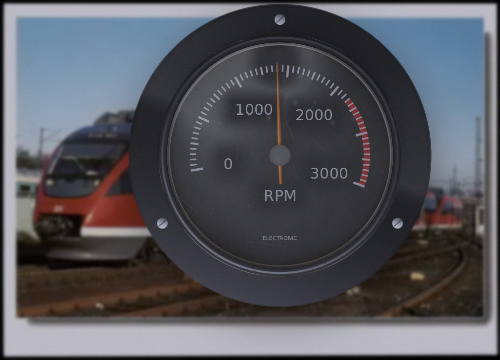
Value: 1400,rpm
